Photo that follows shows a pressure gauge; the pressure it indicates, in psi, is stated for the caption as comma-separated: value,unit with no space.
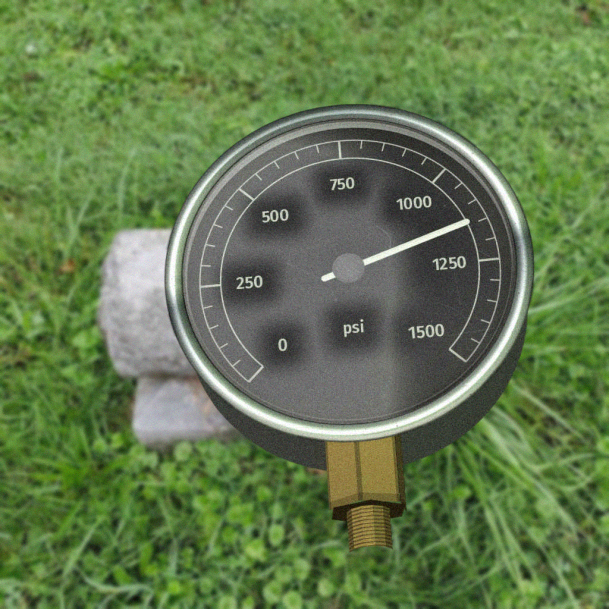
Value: 1150,psi
